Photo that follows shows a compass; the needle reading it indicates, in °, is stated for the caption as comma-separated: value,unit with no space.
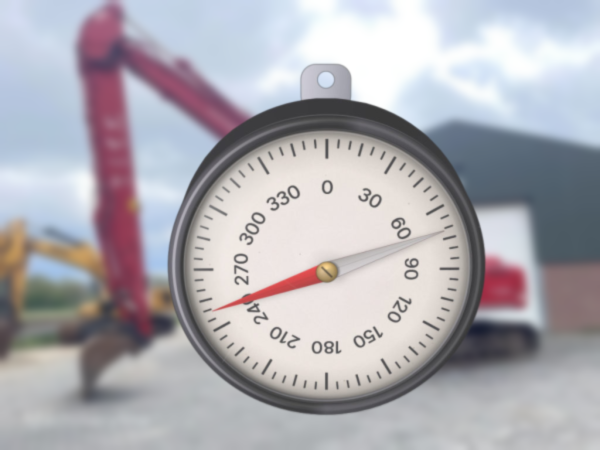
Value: 250,°
